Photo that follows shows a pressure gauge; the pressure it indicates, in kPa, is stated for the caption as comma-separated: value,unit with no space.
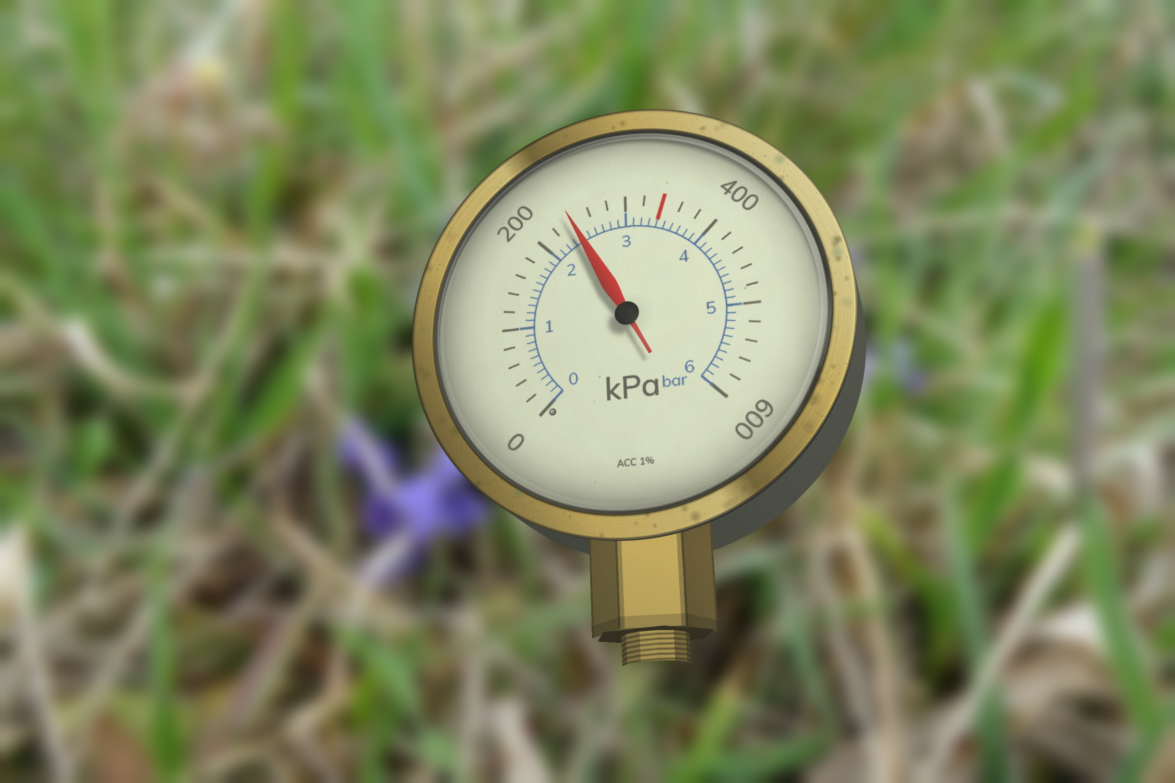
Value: 240,kPa
